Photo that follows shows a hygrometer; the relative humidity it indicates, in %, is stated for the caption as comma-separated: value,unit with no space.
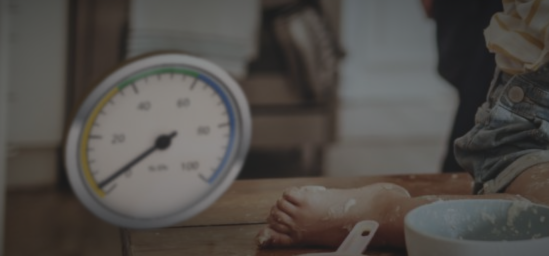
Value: 4,%
